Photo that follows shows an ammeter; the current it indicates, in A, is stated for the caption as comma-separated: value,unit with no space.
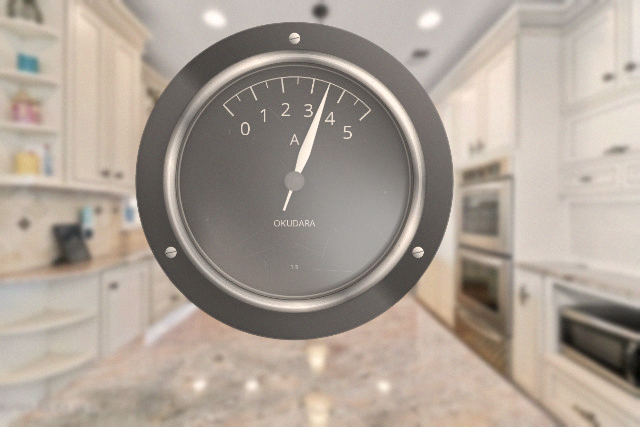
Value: 3.5,A
